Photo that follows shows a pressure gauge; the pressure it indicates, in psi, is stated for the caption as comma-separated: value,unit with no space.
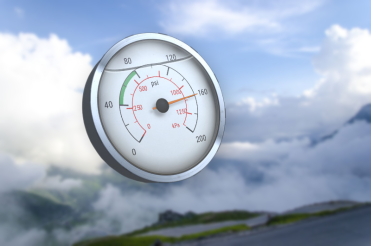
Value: 160,psi
